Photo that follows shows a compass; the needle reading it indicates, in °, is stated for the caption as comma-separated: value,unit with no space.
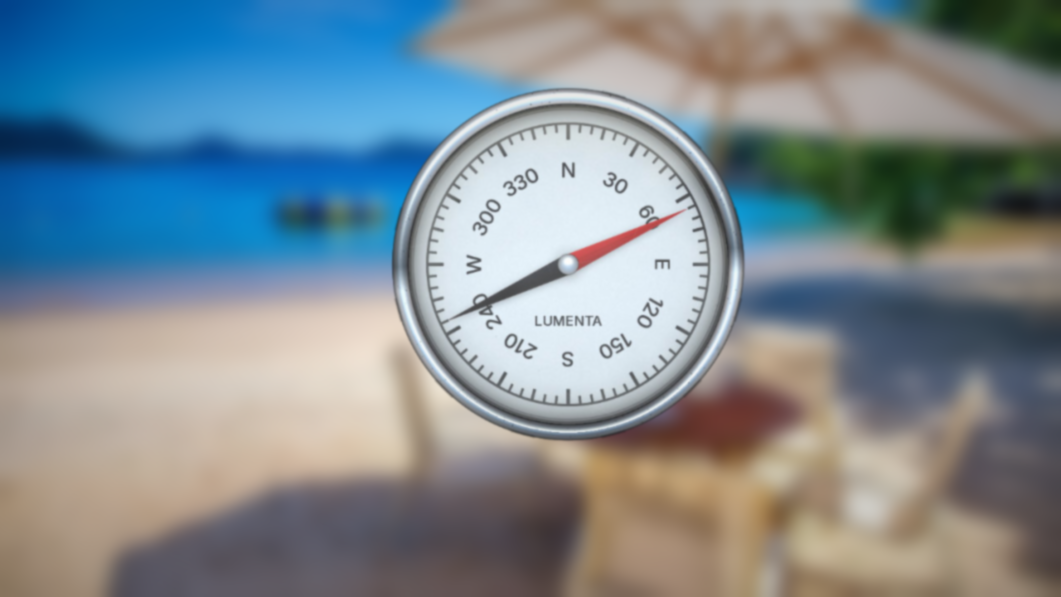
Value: 65,°
